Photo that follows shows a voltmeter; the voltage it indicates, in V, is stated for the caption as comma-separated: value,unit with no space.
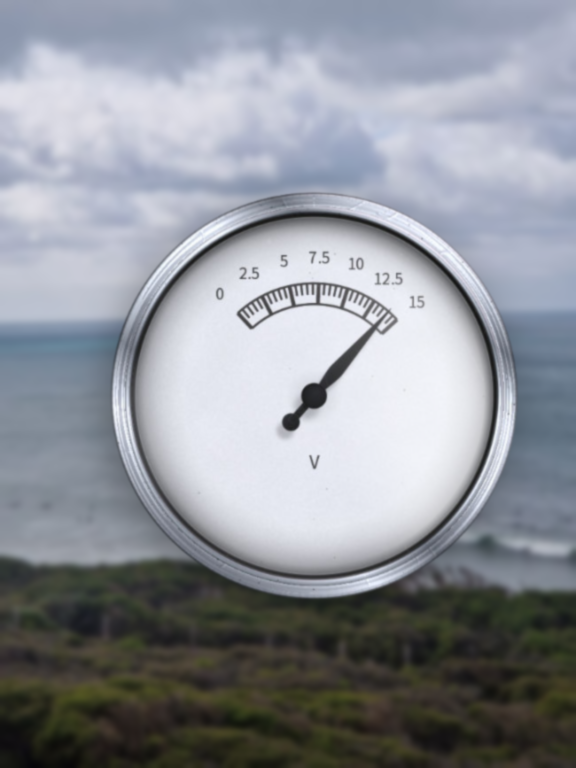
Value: 14,V
